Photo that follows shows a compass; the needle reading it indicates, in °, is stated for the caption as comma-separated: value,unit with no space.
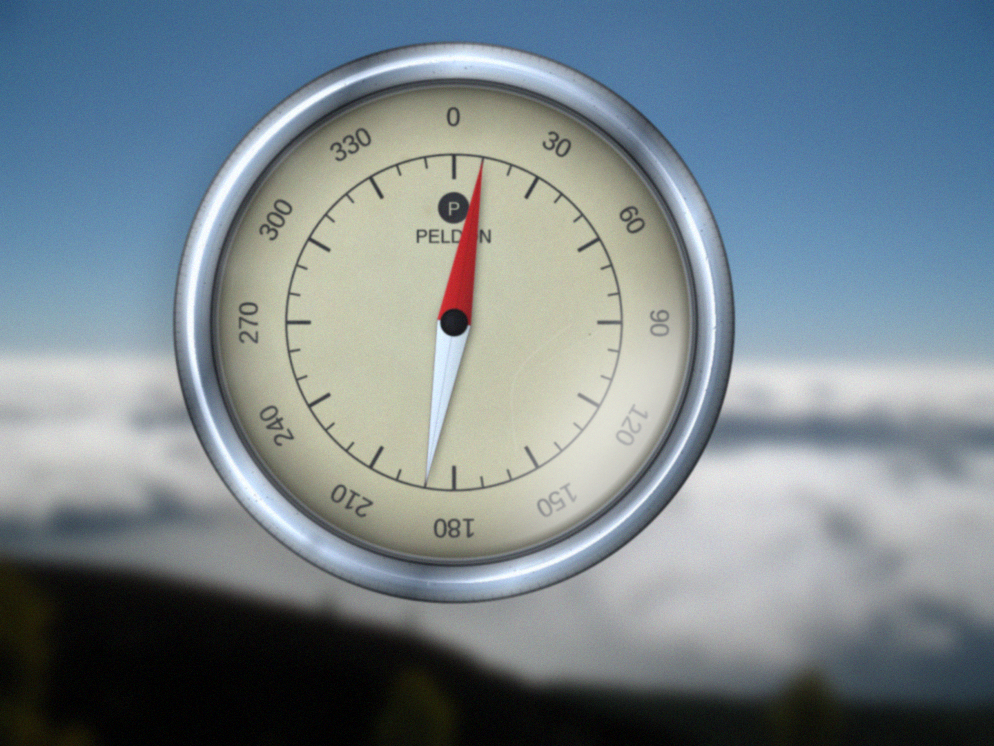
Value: 10,°
